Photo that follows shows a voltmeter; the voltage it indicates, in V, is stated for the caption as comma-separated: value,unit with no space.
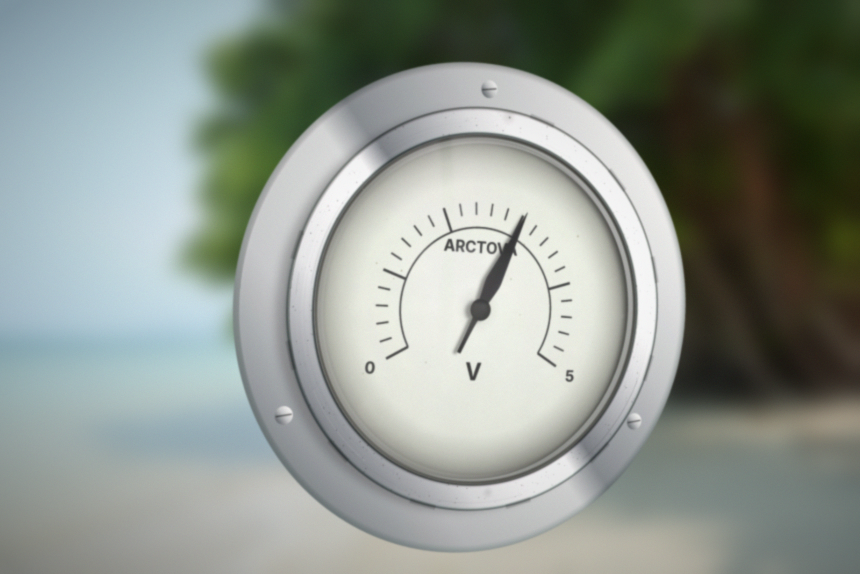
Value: 3,V
